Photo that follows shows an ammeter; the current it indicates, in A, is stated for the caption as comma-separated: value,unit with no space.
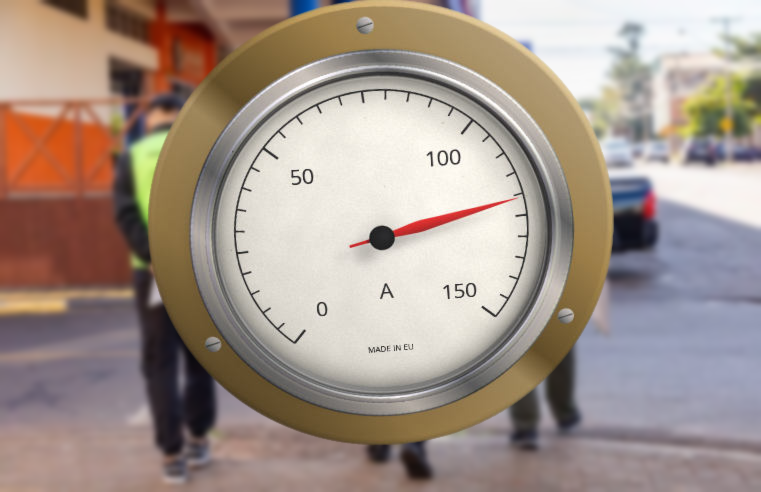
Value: 120,A
